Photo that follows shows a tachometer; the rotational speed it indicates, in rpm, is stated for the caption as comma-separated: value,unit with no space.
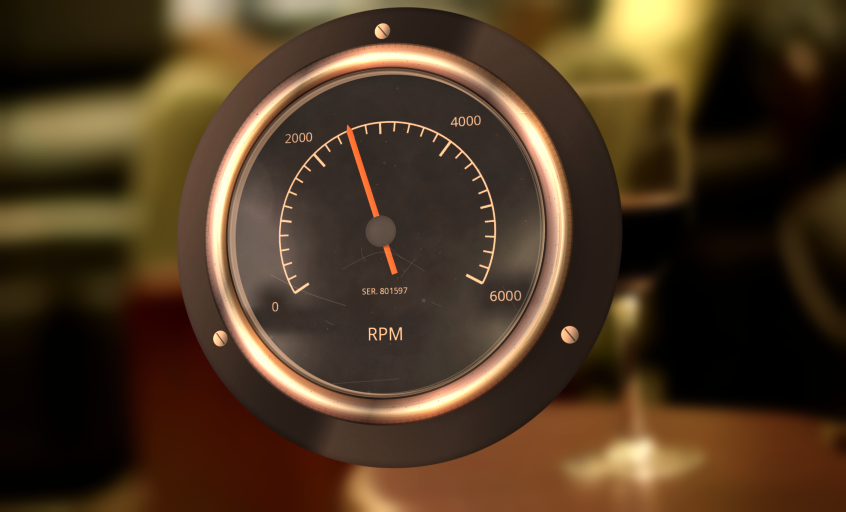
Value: 2600,rpm
